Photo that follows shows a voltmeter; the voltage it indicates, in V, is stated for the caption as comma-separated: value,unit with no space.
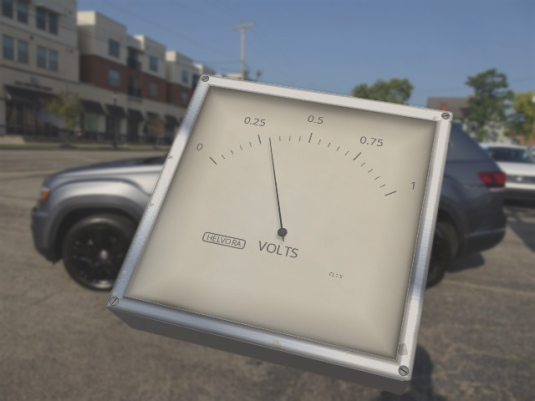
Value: 0.3,V
